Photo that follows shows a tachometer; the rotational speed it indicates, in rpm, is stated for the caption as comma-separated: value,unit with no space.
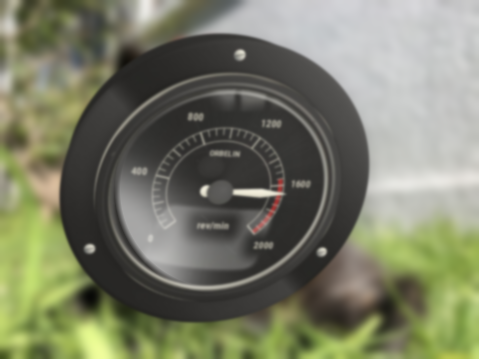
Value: 1650,rpm
